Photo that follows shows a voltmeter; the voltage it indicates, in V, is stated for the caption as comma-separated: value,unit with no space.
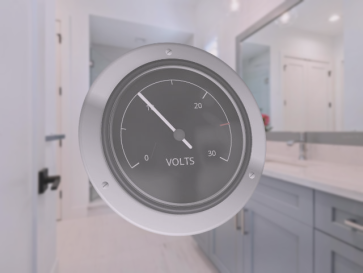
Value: 10,V
